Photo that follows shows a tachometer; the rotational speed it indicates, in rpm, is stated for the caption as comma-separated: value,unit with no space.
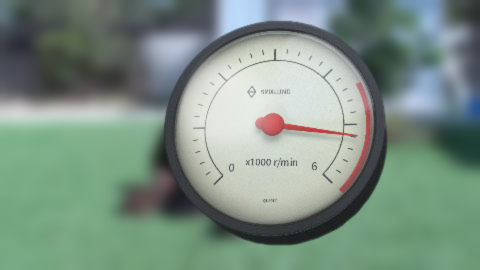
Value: 5200,rpm
